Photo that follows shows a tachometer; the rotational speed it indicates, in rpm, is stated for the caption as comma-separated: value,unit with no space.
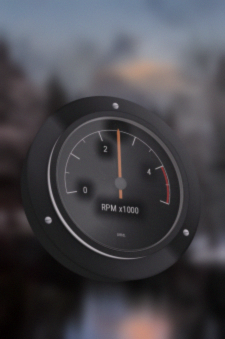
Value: 2500,rpm
